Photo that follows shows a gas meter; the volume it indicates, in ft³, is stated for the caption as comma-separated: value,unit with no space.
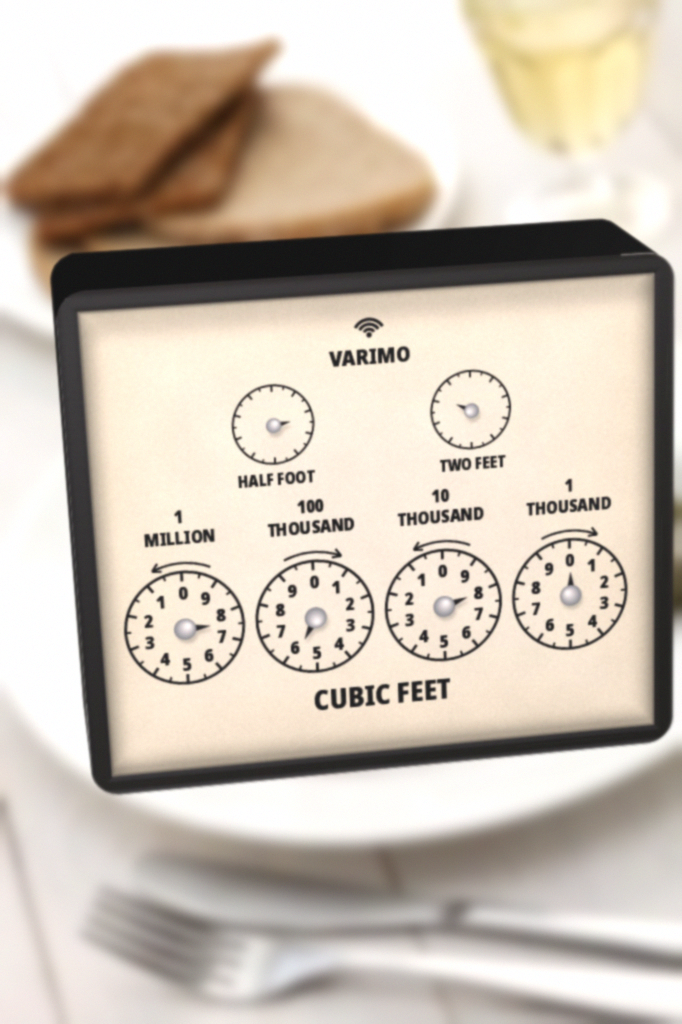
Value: 758000,ft³
